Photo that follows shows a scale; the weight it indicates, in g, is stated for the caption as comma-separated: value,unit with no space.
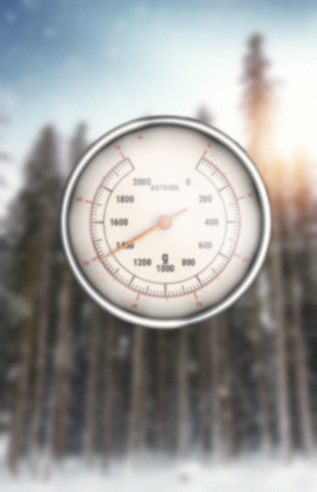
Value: 1400,g
